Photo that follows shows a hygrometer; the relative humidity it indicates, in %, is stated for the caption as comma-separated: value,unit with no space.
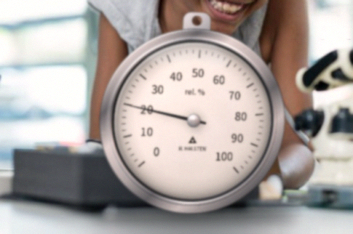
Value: 20,%
